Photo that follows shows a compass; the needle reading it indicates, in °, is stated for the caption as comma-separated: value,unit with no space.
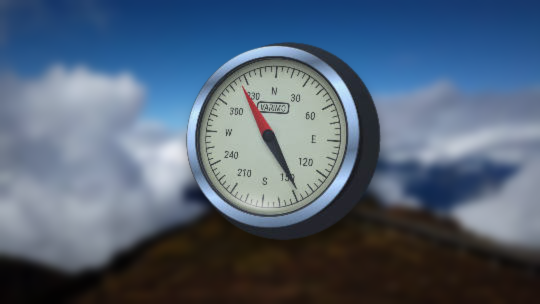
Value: 325,°
